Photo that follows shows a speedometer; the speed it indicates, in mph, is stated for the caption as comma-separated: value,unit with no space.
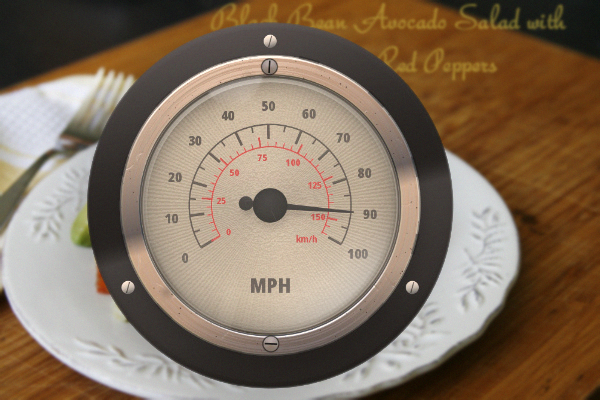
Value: 90,mph
